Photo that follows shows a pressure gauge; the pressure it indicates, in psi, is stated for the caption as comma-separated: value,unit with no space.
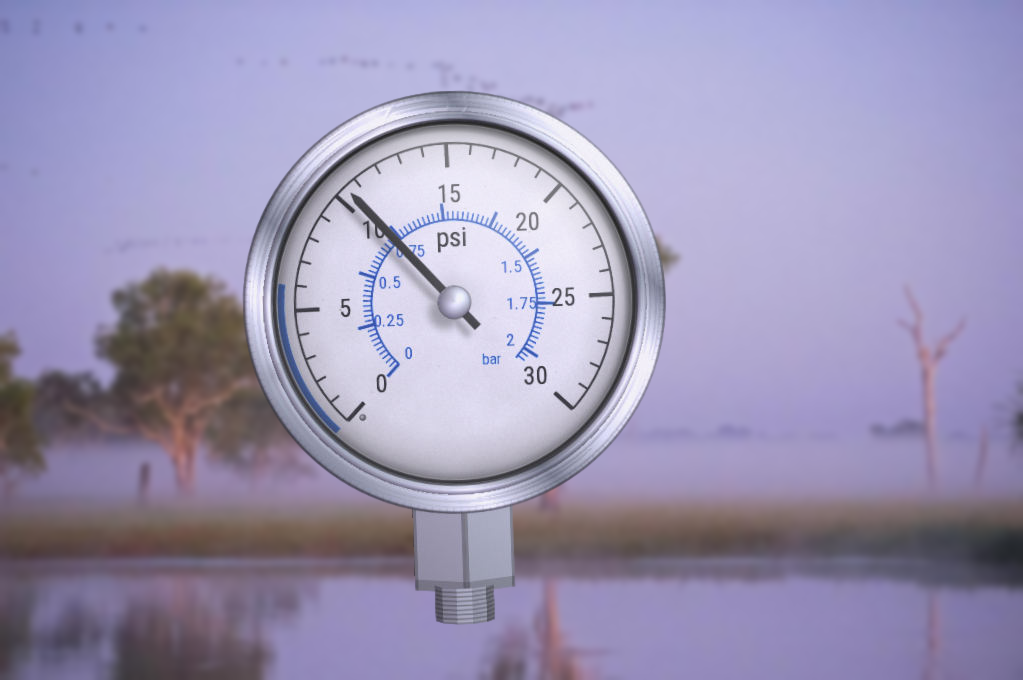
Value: 10.5,psi
